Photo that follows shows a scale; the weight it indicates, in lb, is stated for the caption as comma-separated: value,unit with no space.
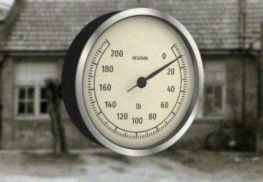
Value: 10,lb
